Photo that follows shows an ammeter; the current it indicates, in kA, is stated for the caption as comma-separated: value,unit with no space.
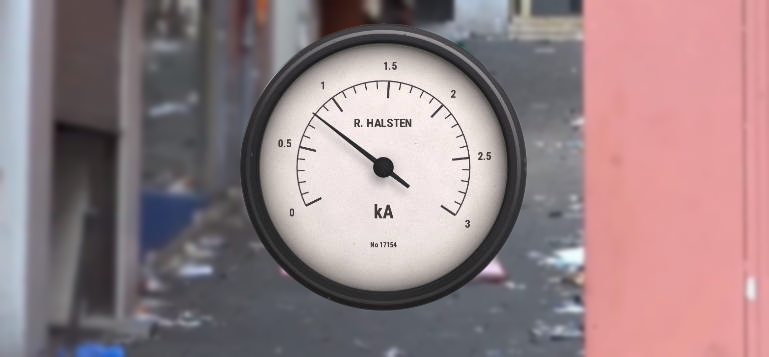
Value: 0.8,kA
